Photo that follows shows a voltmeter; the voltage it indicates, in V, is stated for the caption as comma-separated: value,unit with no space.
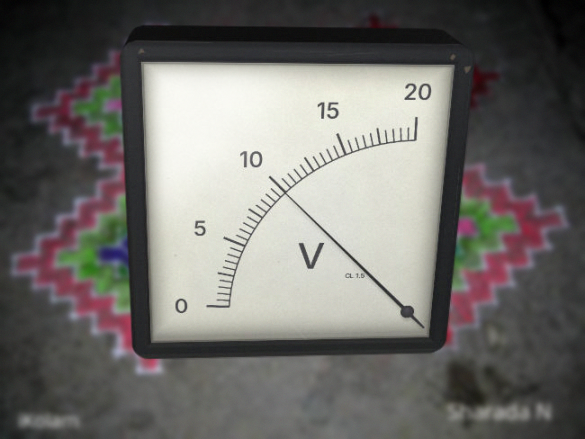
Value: 10,V
